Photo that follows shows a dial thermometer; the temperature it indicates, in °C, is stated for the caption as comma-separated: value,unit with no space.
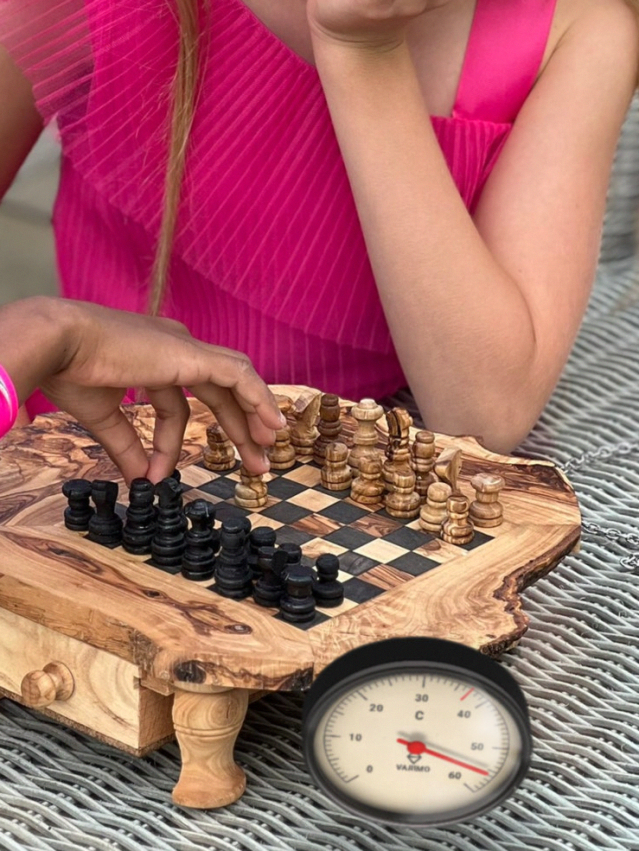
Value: 55,°C
